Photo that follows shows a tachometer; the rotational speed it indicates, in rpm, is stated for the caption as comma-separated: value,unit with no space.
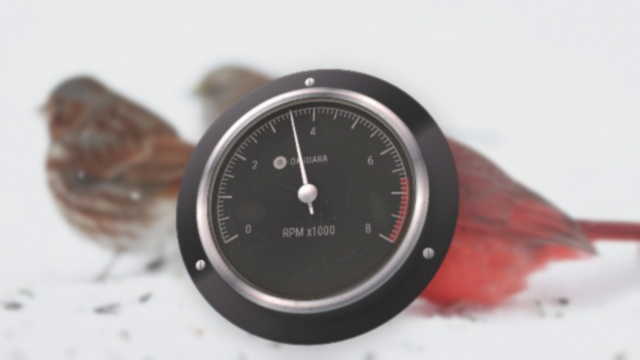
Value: 3500,rpm
